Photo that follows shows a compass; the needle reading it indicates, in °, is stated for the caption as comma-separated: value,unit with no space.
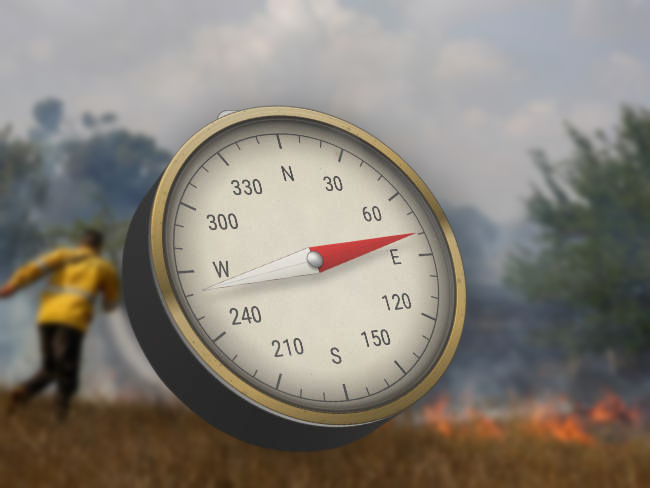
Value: 80,°
